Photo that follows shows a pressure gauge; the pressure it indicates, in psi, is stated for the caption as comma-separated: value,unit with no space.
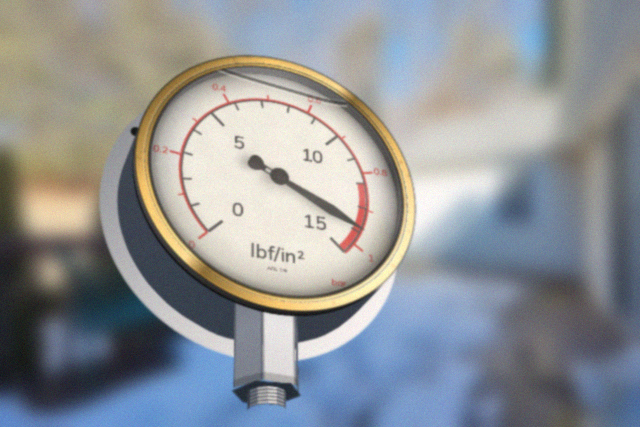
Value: 14,psi
